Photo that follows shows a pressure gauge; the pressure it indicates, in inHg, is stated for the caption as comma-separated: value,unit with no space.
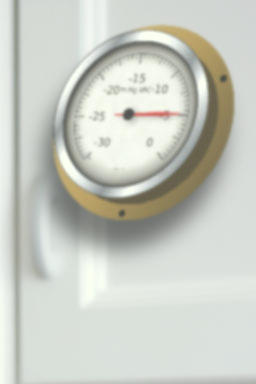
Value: -5,inHg
